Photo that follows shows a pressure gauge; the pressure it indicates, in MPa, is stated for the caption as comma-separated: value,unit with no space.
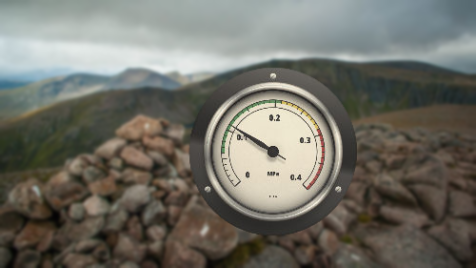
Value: 0.11,MPa
